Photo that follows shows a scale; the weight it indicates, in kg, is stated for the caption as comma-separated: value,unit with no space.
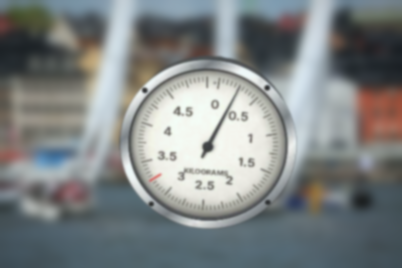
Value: 0.25,kg
